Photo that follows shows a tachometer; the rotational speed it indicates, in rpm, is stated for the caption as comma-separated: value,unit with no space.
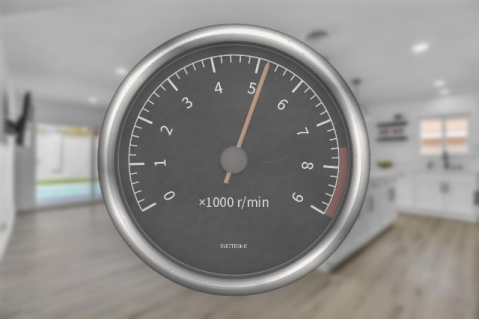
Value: 5200,rpm
